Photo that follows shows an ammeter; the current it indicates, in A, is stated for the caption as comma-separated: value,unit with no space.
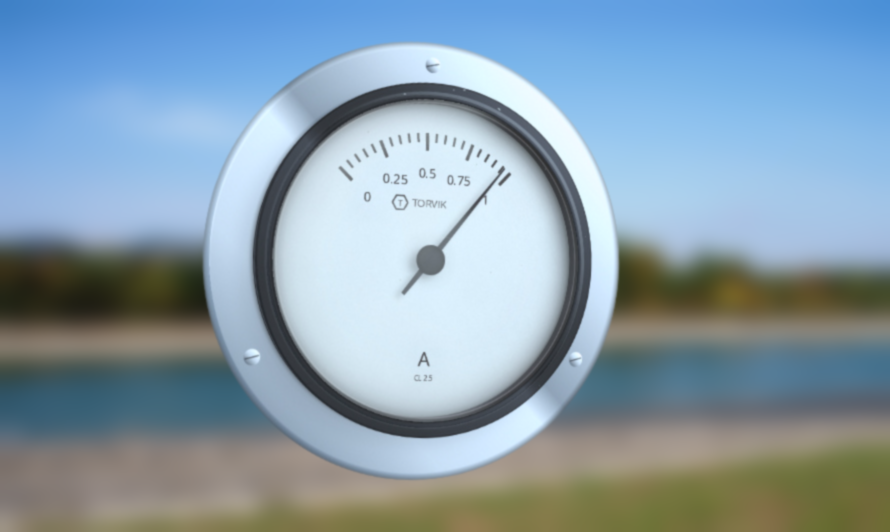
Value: 0.95,A
